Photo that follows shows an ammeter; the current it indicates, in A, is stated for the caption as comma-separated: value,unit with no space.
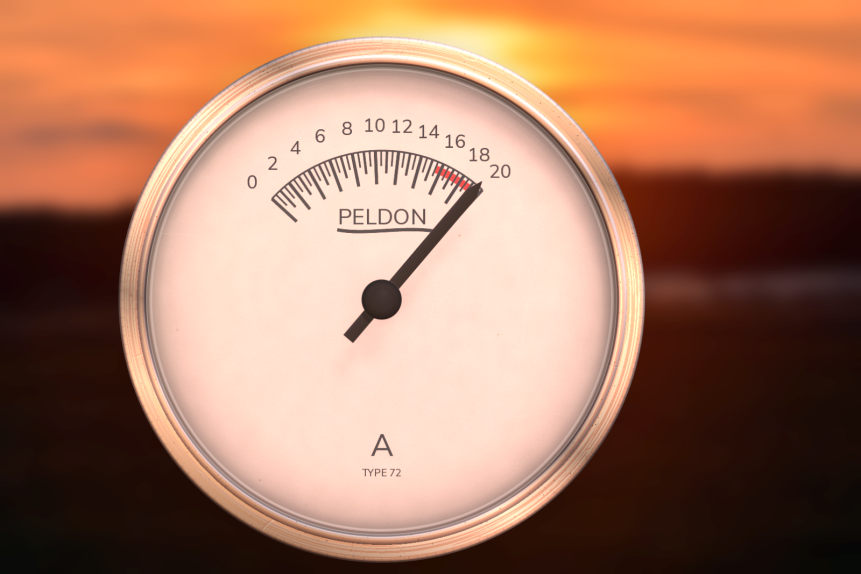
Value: 19.5,A
